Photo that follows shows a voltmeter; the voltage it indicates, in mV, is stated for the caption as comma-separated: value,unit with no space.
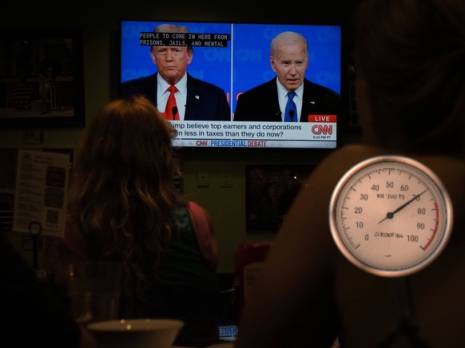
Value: 70,mV
